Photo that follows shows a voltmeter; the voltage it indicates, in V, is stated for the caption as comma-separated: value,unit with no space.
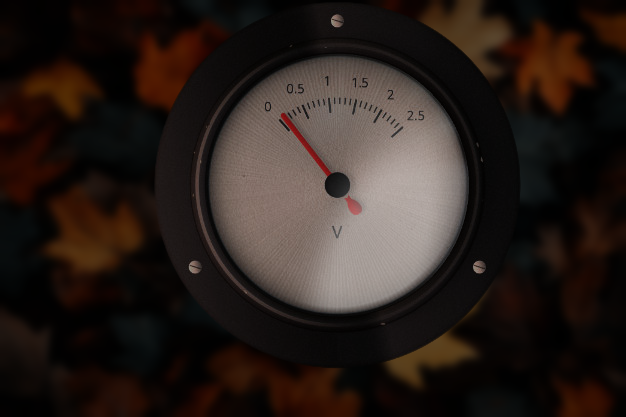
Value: 0.1,V
